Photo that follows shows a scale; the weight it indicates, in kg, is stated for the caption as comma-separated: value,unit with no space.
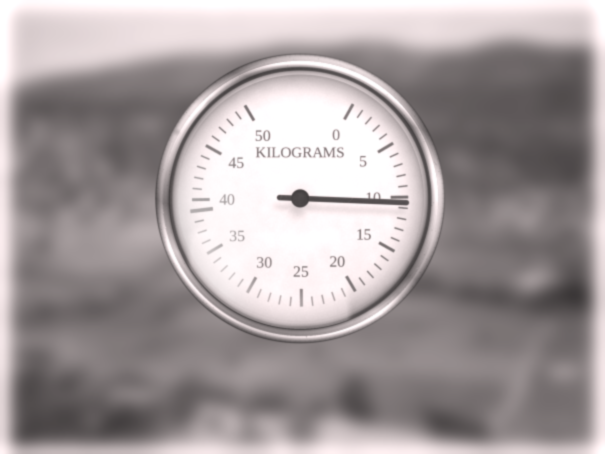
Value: 10.5,kg
